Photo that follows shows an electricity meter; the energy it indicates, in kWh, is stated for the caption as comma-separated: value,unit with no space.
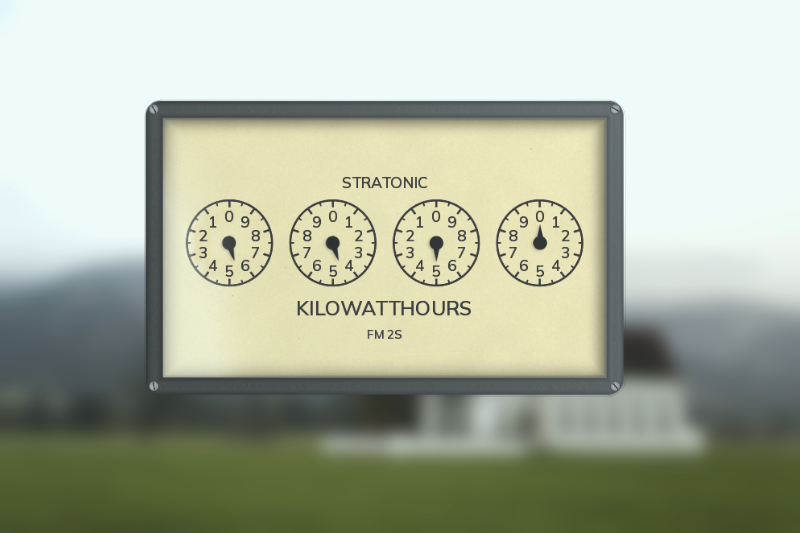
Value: 5450,kWh
